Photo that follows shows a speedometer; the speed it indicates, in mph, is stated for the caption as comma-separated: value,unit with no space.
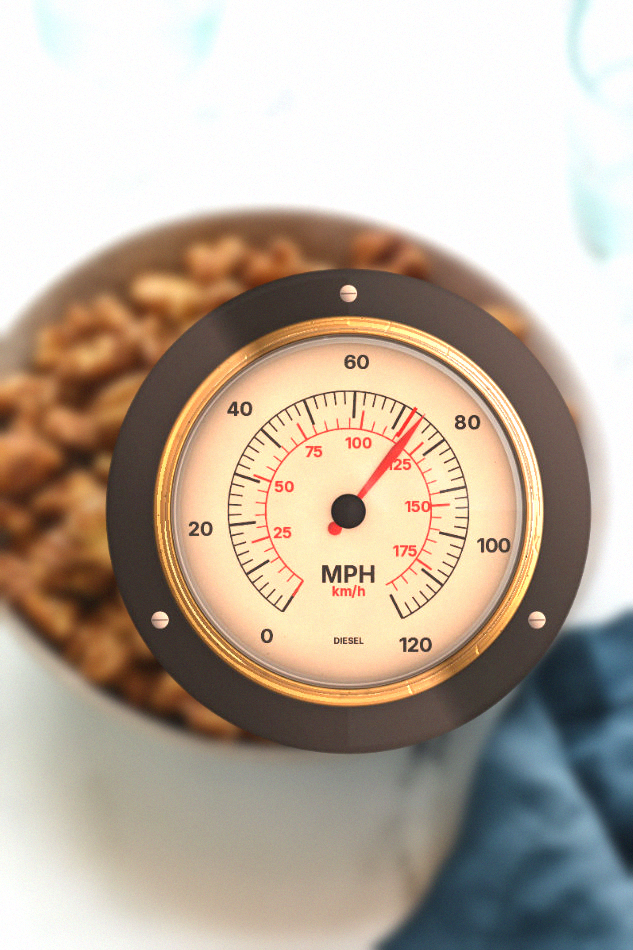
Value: 74,mph
